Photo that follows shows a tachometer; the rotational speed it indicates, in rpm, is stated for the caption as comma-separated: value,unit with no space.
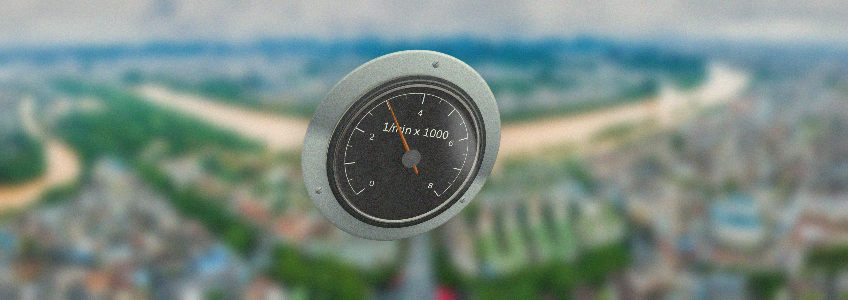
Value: 3000,rpm
